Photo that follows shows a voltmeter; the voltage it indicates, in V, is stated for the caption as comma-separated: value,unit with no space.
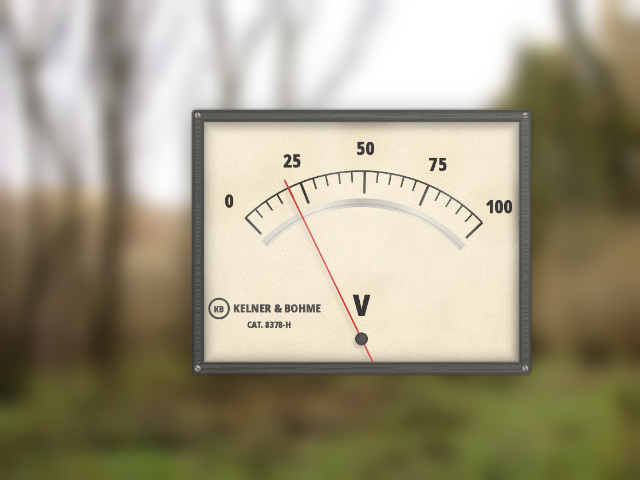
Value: 20,V
